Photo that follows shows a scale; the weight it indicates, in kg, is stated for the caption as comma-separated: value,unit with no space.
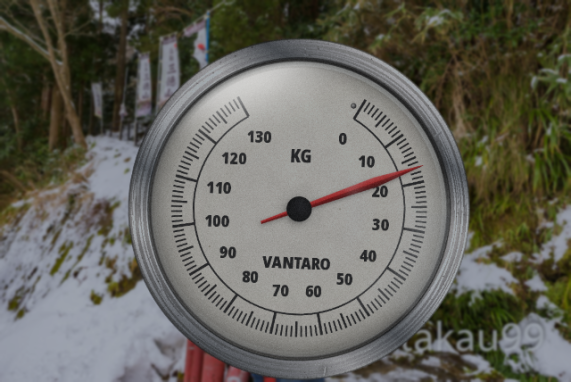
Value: 17,kg
